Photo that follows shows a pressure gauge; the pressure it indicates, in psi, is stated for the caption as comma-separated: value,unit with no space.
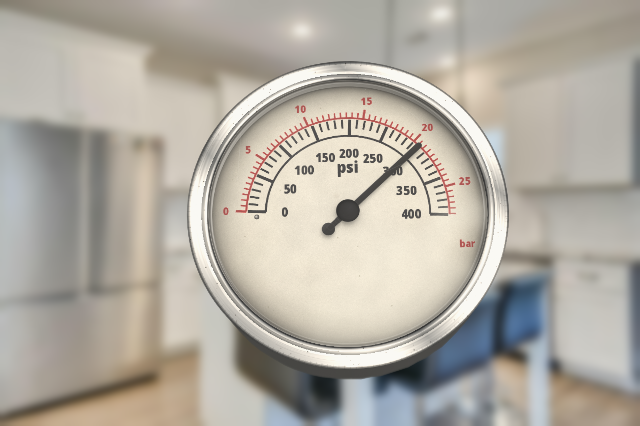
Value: 300,psi
